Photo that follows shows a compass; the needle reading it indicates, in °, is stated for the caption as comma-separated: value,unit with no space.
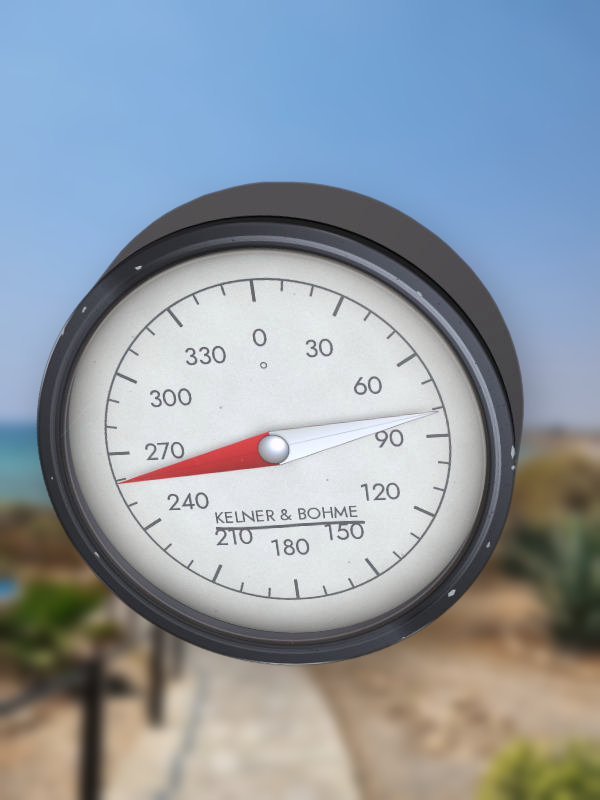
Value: 260,°
